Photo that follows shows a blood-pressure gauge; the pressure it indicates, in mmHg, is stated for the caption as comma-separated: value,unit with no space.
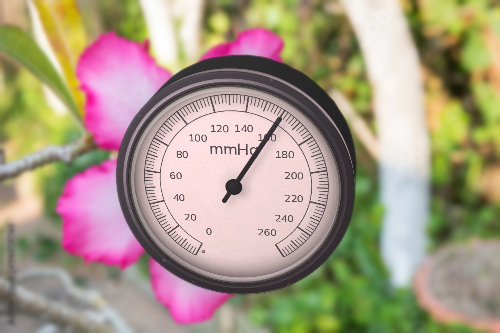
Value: 160,mmHg
